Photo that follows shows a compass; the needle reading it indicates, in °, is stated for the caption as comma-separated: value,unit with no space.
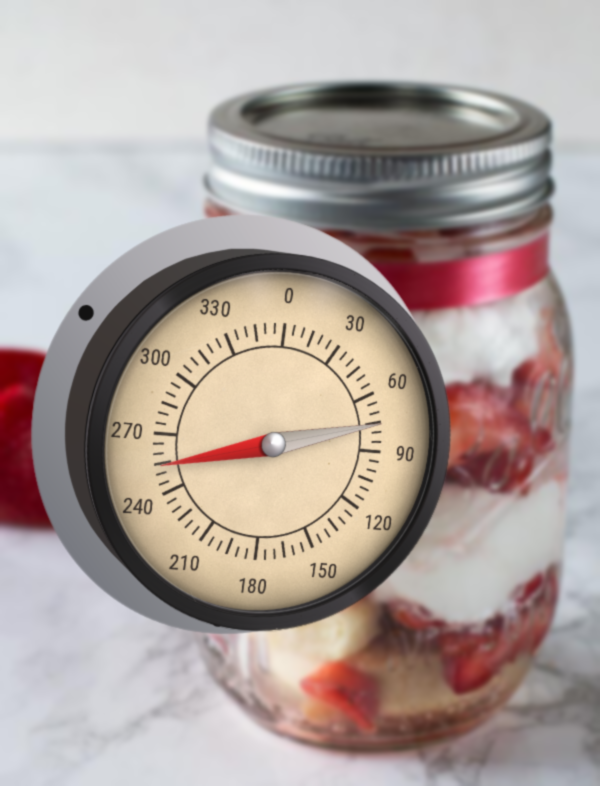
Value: 255,°
